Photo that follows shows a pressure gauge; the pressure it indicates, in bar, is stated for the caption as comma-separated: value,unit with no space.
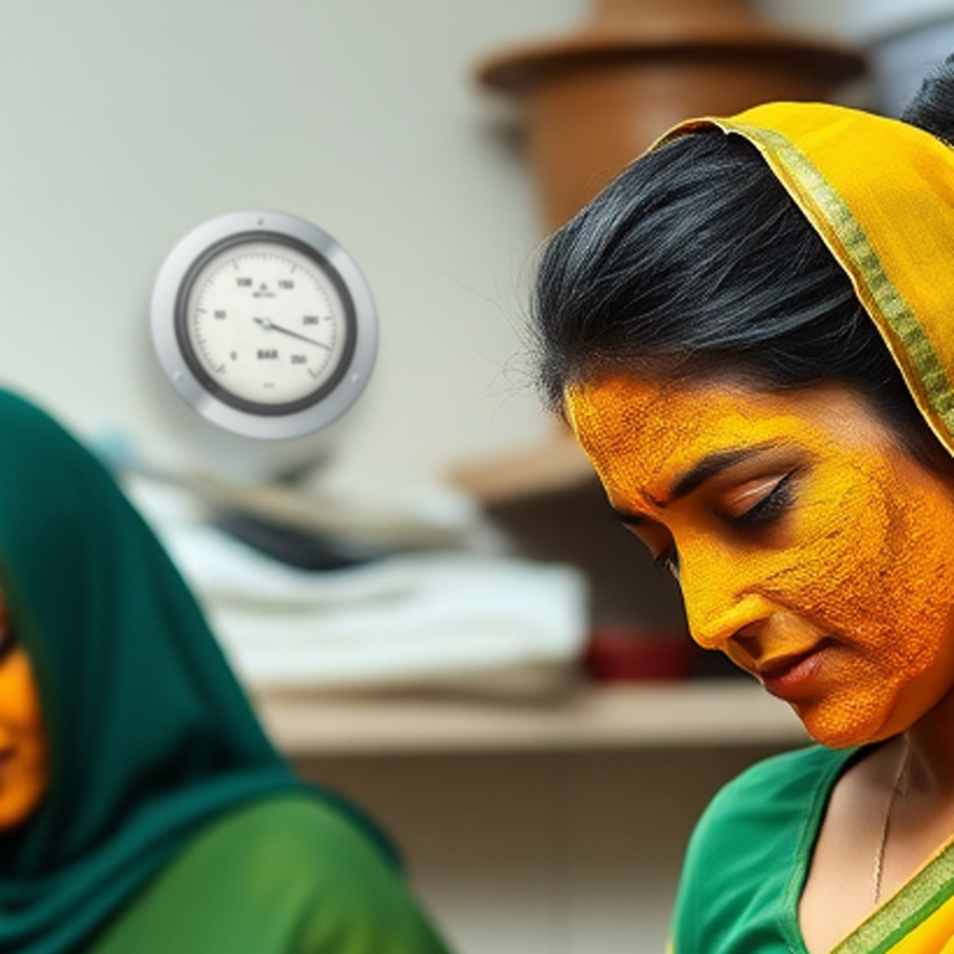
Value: 225,bar
